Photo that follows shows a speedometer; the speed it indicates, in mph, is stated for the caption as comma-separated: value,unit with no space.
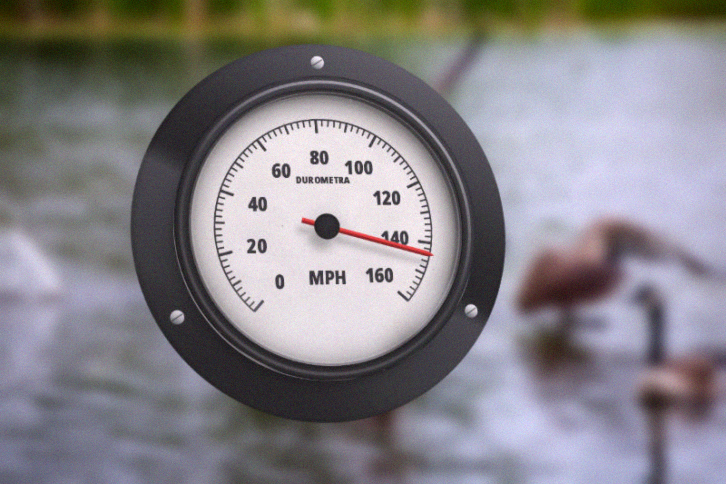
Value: 144,mph
